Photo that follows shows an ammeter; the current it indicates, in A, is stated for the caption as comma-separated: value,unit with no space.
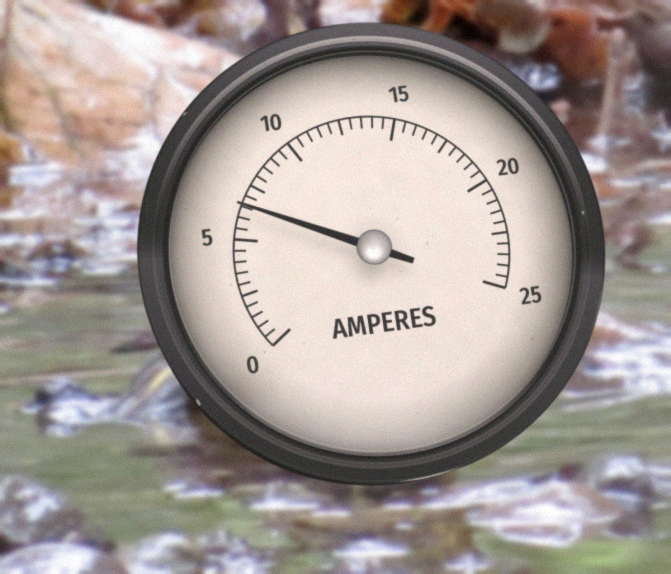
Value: 6.5,A
